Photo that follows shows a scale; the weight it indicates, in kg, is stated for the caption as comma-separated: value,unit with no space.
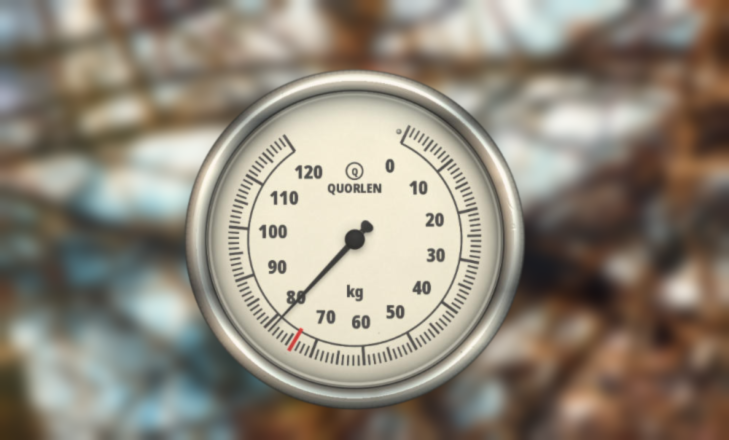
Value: 79,kg
